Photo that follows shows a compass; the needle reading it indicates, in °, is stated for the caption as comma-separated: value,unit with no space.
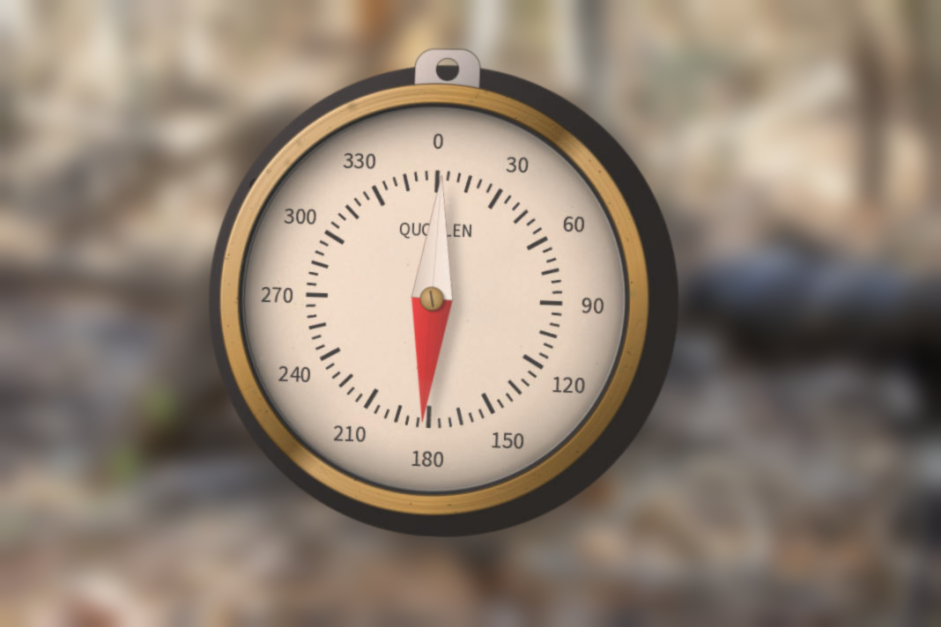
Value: 182.5,°
